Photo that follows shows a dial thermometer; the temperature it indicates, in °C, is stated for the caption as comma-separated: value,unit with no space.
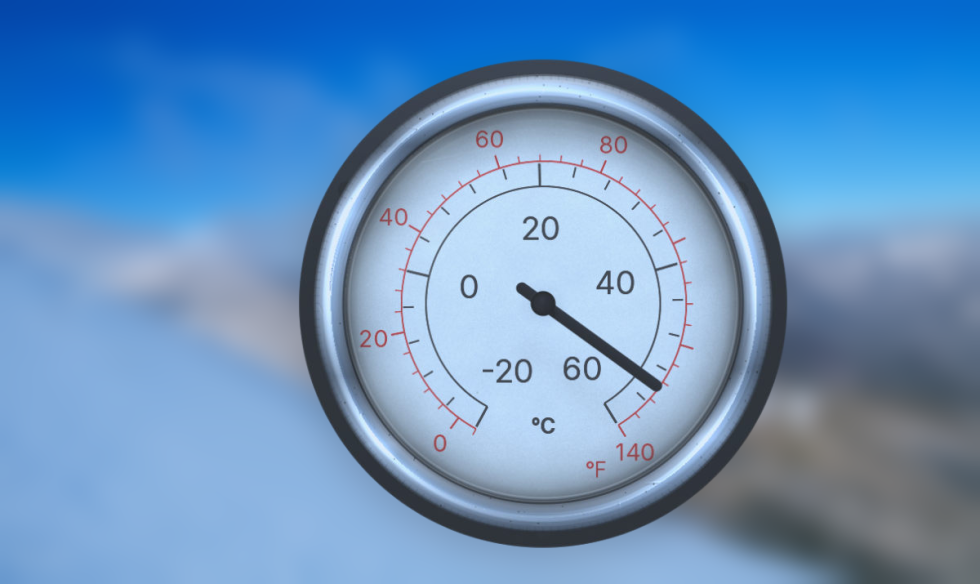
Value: 54,°C
